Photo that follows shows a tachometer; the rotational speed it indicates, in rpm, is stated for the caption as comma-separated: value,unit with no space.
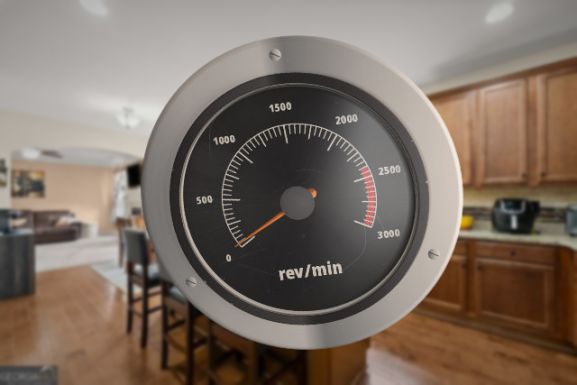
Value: 50,rpm
